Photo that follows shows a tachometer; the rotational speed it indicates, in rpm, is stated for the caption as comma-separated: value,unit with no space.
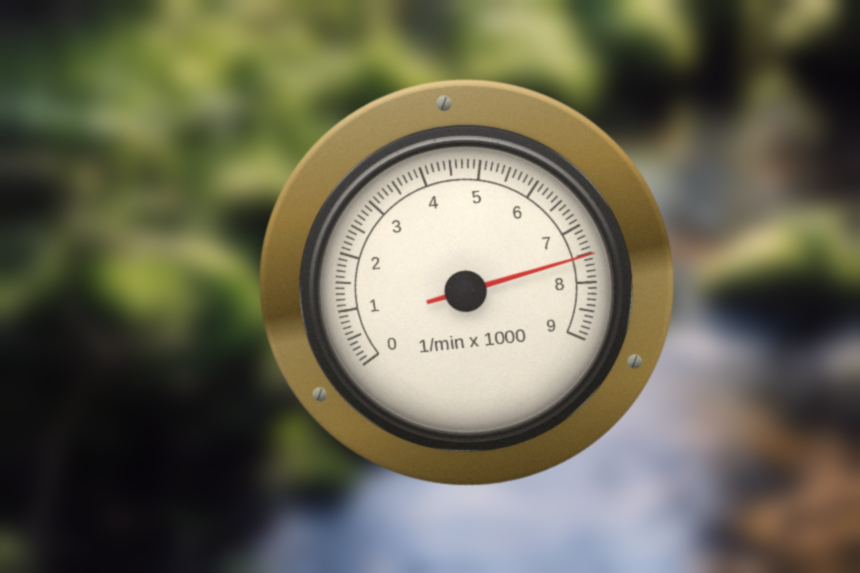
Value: 7500,rpm
